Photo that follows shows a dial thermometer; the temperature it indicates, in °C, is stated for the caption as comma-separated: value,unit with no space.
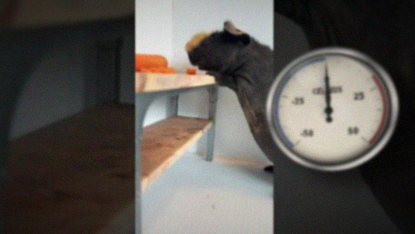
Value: 0,°C
